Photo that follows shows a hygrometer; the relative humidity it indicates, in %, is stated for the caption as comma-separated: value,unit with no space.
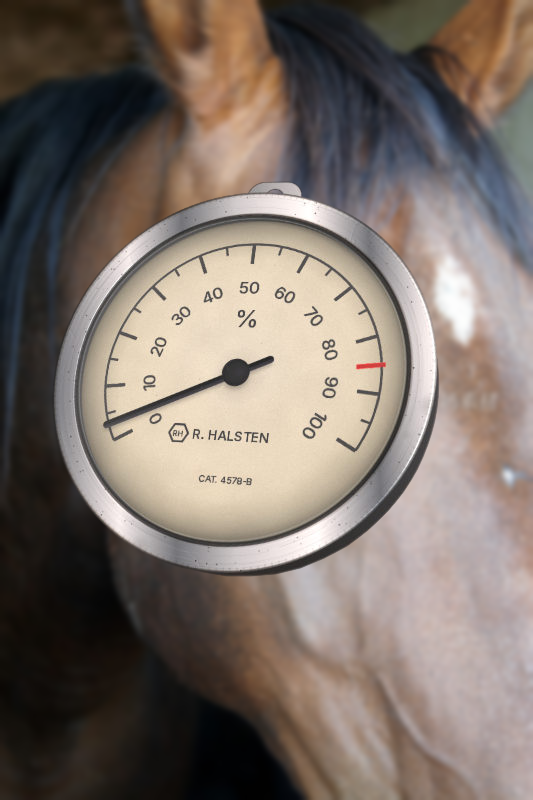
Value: 2.5,%
